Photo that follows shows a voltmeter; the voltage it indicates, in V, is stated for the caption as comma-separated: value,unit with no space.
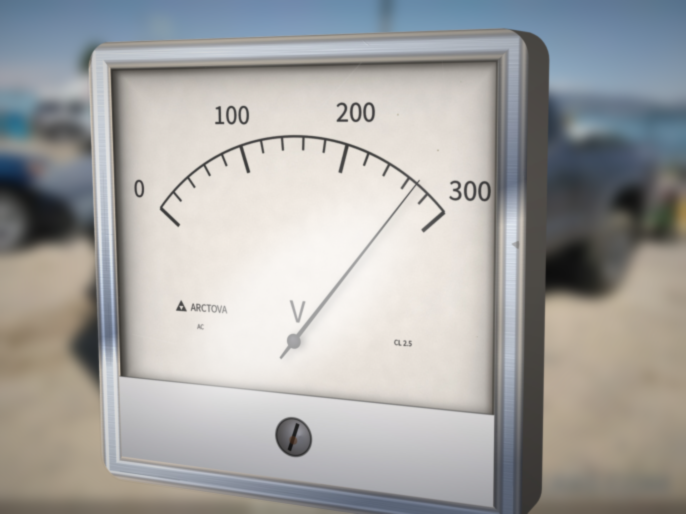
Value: 270,V
